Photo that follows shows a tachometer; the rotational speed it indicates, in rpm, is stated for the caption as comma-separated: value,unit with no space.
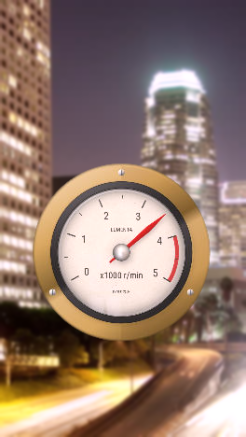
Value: 3500,rpm
